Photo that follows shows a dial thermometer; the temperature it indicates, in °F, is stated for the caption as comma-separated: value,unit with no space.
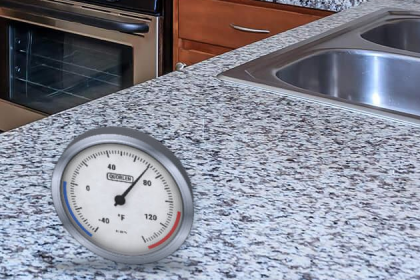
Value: 70,°F
